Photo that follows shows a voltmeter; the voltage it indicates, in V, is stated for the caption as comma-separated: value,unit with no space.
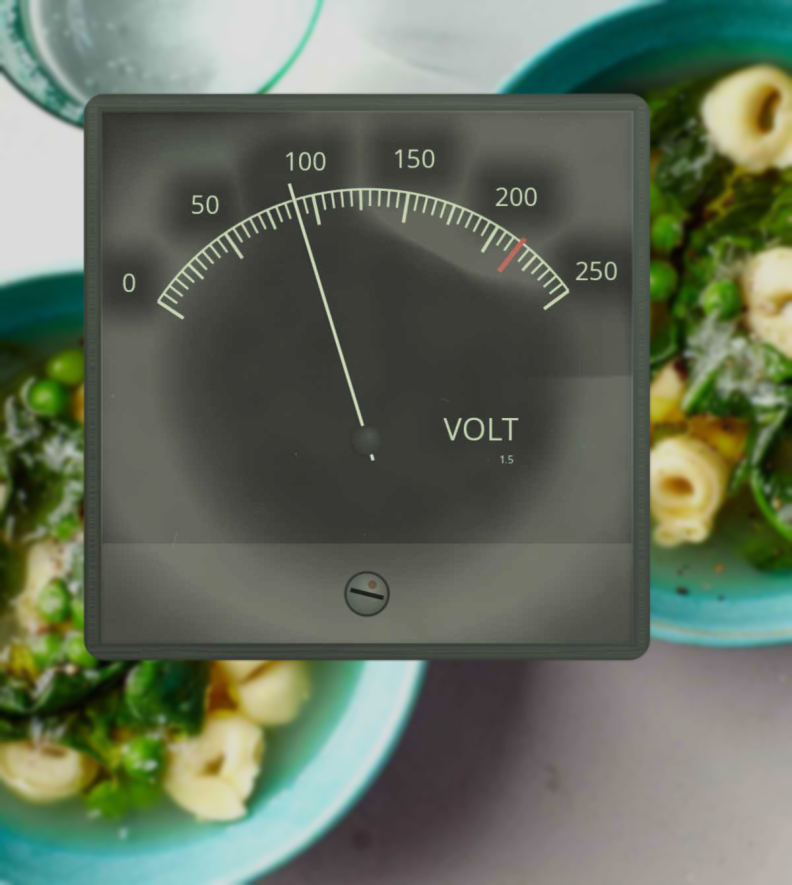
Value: 90,V
